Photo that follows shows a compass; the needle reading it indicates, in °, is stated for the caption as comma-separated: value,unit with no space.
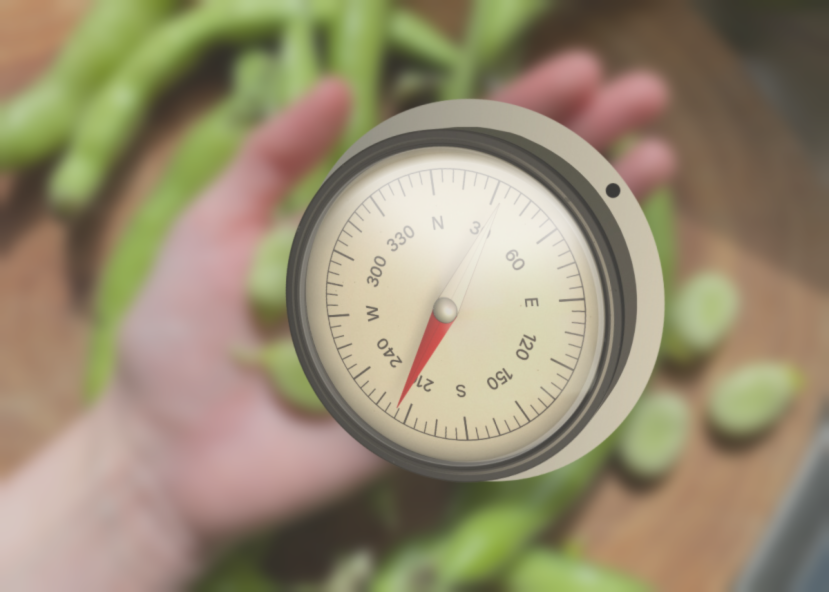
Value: 215,°
